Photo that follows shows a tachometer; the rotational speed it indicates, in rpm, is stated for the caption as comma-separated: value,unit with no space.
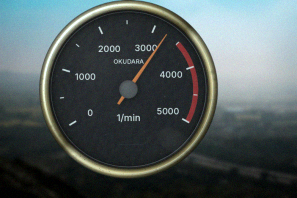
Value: 3250,rpm
